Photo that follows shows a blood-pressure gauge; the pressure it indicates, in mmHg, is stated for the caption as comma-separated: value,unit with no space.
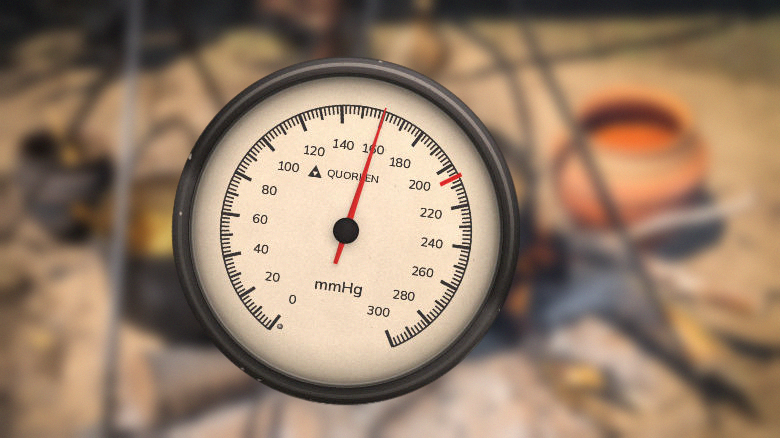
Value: 160,mmHg
